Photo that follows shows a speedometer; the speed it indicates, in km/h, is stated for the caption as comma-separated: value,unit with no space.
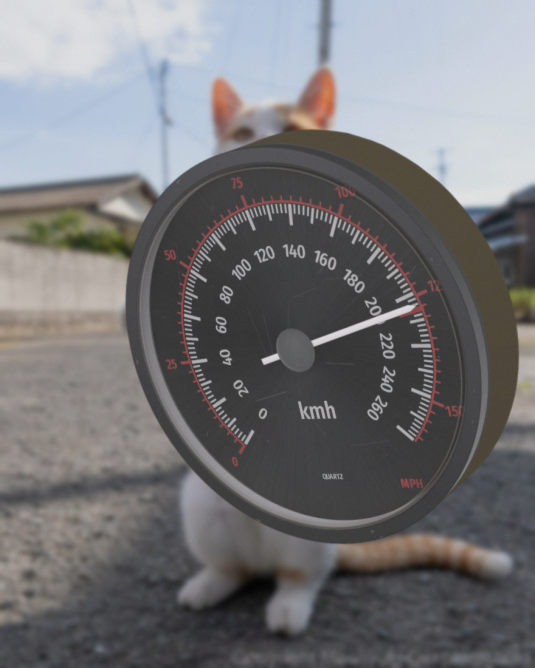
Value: 204,km/h
